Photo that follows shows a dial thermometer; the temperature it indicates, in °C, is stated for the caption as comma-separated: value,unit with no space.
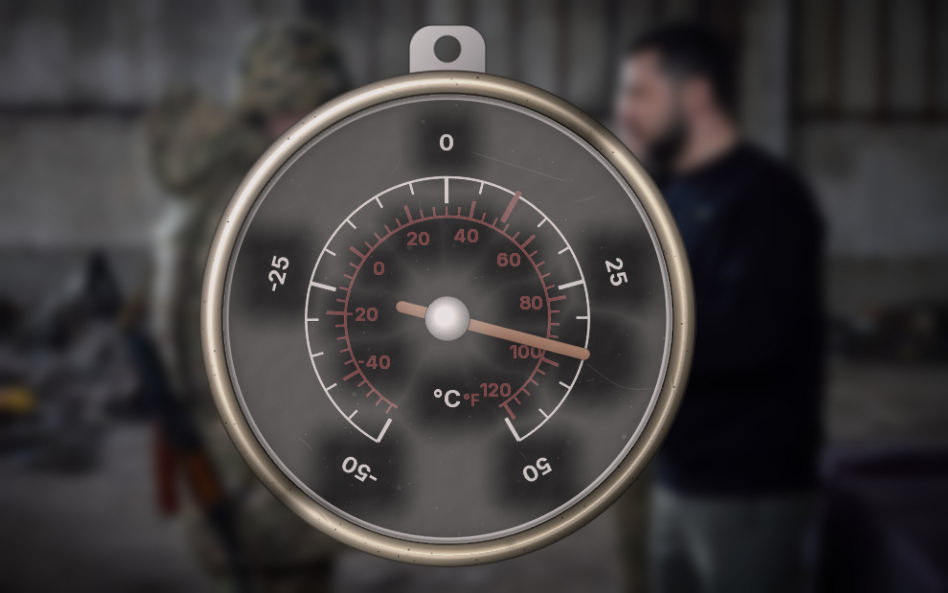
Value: 35,°C
